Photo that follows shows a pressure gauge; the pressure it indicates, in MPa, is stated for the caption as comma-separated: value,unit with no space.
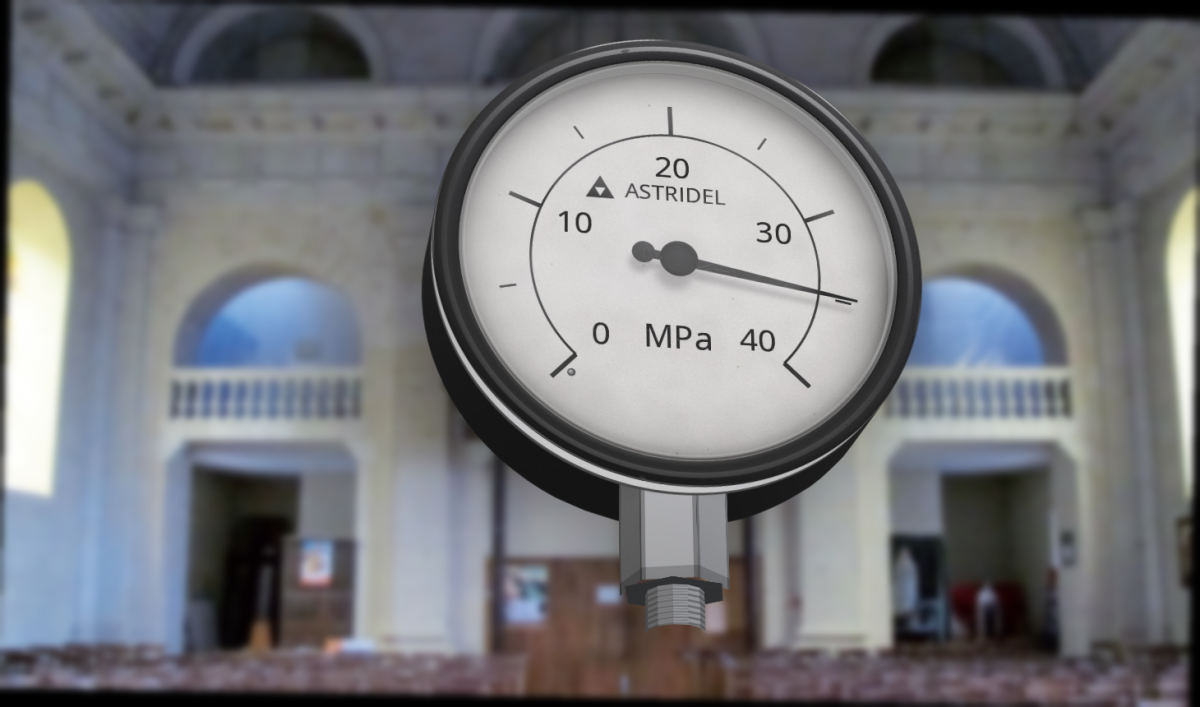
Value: 35,MPa
